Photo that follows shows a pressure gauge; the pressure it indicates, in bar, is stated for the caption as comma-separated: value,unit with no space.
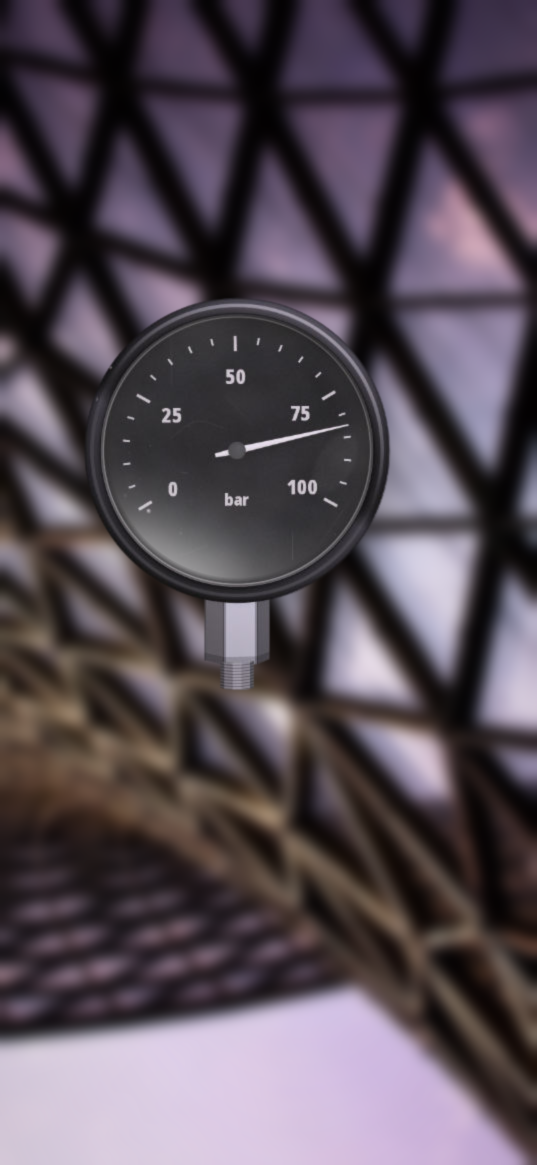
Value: 82.5,bar
